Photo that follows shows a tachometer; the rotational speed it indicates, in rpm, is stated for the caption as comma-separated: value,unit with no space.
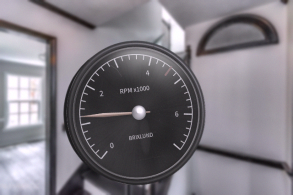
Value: 1200,rpm
